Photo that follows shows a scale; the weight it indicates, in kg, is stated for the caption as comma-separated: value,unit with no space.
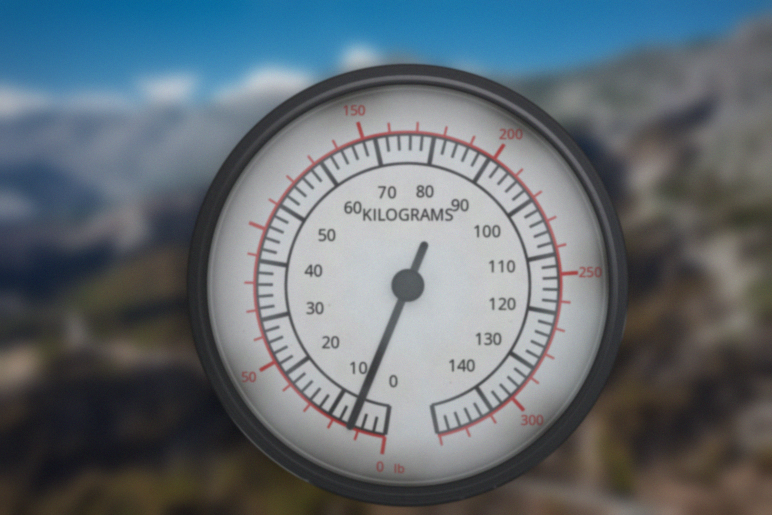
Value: 6,kg
